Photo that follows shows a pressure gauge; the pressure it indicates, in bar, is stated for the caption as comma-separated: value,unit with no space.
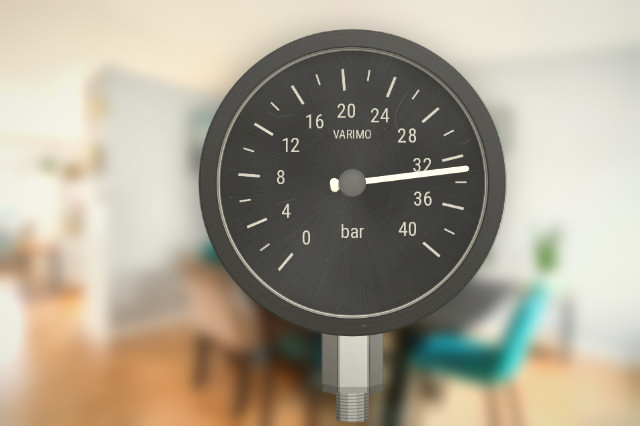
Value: 33,bar
